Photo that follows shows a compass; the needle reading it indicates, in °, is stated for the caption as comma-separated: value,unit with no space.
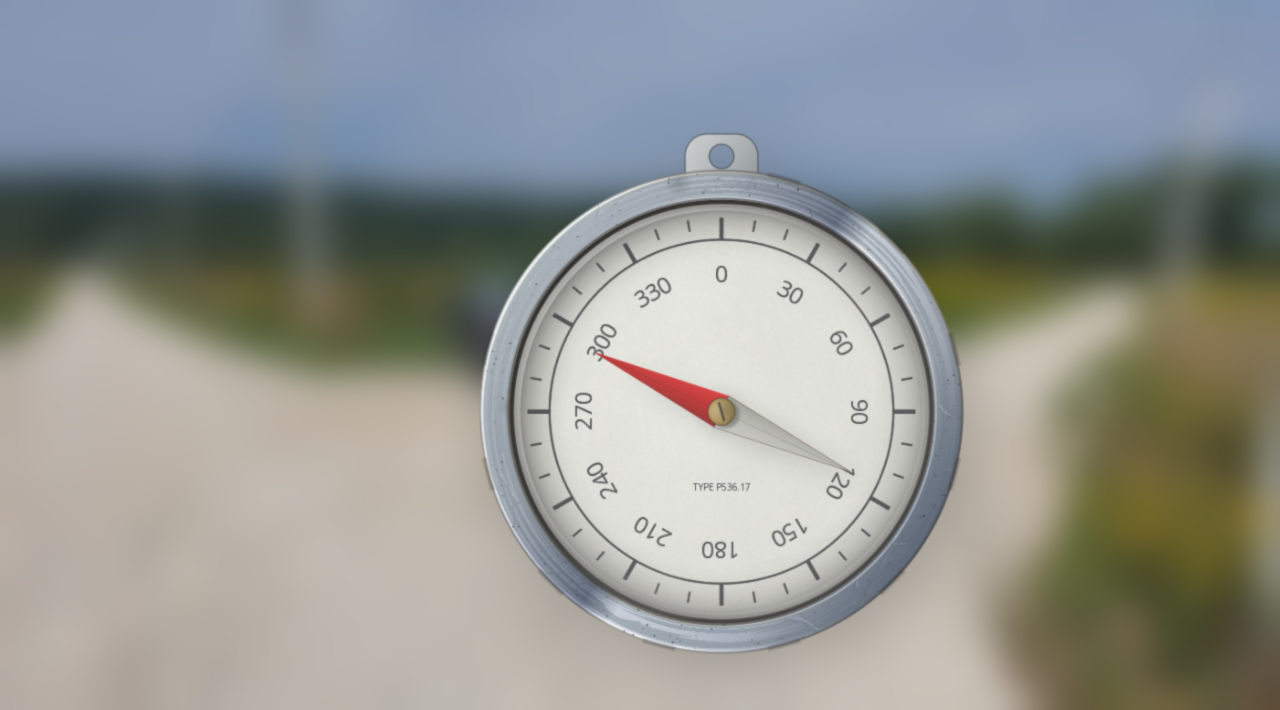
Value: 295,°
